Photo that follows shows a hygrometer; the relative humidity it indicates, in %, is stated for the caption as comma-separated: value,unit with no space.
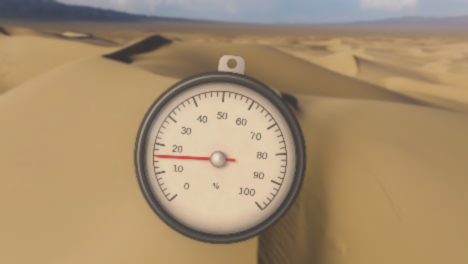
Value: 16,%
